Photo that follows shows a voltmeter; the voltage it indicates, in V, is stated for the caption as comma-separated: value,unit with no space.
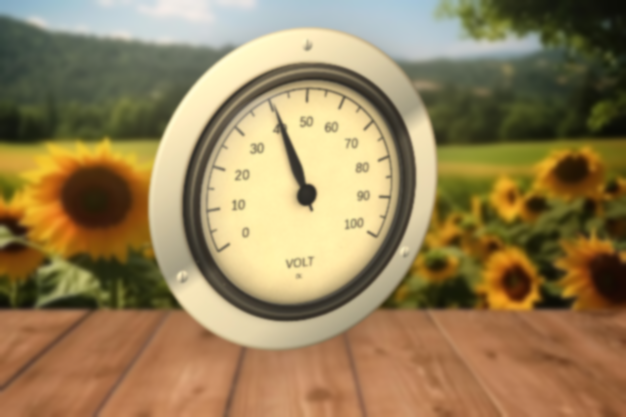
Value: 40,V
